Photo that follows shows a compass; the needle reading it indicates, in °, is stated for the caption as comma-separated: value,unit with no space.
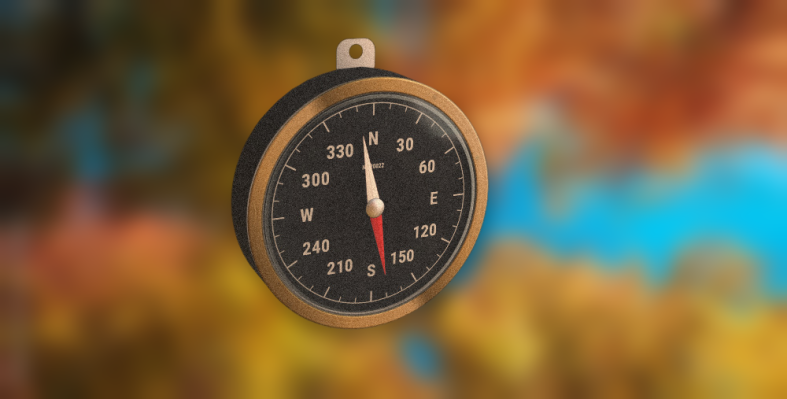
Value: 170,°
